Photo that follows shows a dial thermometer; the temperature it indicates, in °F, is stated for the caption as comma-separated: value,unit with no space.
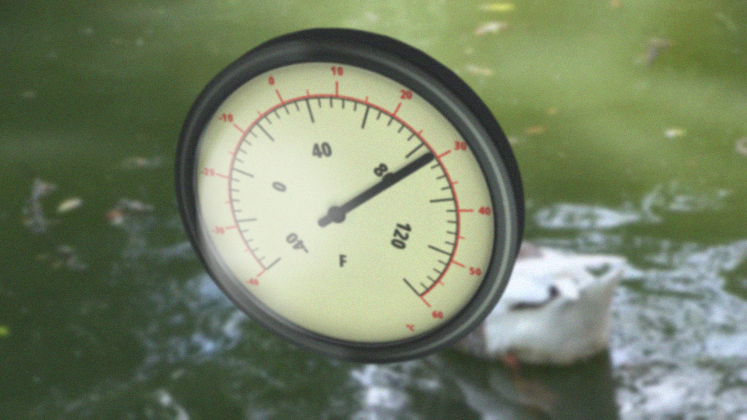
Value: 84,°F
